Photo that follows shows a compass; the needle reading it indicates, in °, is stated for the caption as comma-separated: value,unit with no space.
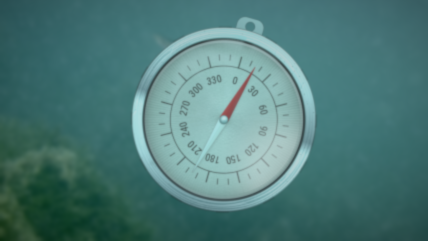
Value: 15,°
